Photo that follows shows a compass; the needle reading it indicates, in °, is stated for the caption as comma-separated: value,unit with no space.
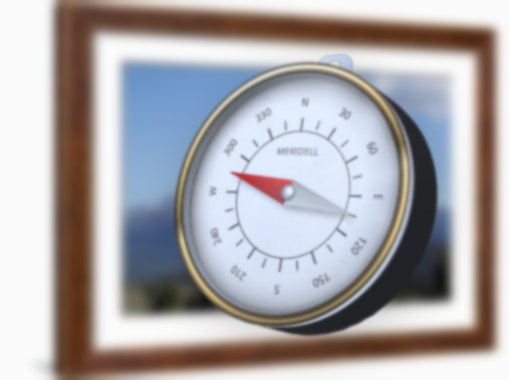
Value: 285,°
